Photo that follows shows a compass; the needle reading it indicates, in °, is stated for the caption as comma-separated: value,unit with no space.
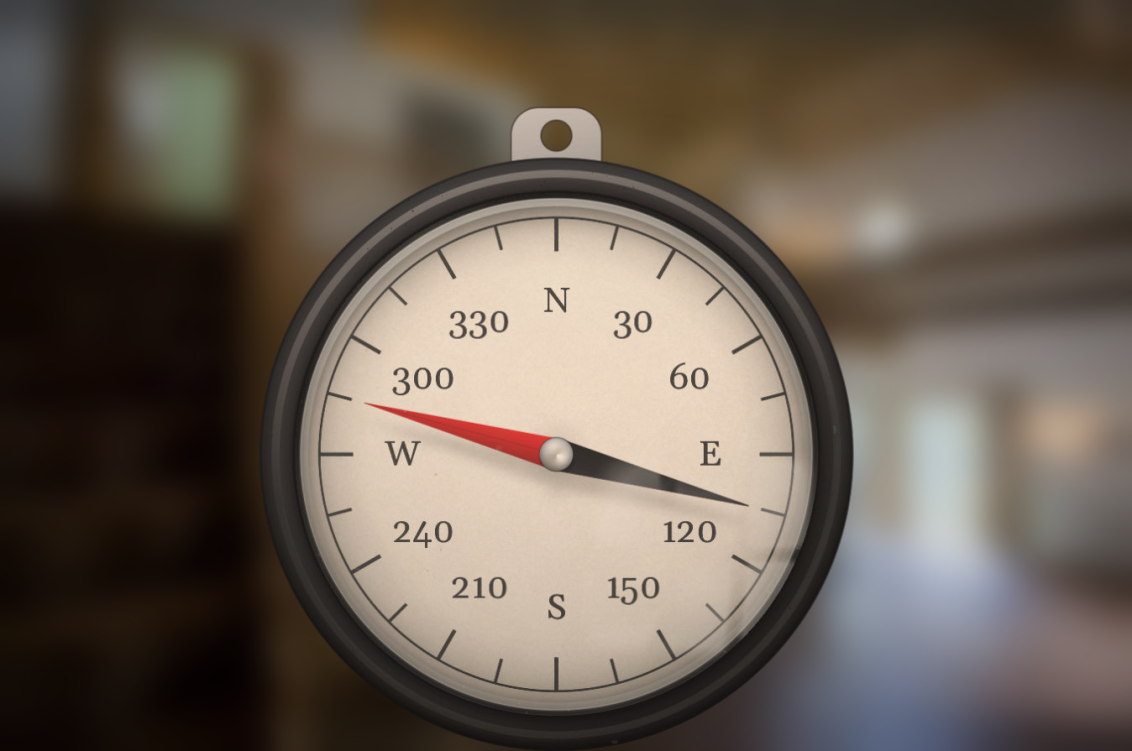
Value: 285,°
